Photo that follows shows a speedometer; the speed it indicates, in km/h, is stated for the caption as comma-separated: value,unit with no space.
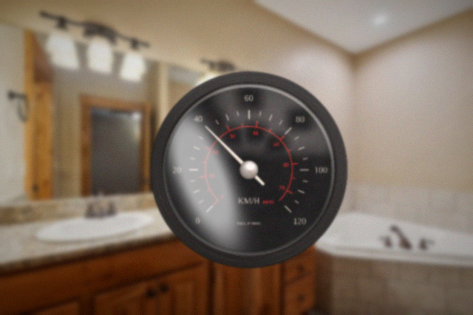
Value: 40,km/h
